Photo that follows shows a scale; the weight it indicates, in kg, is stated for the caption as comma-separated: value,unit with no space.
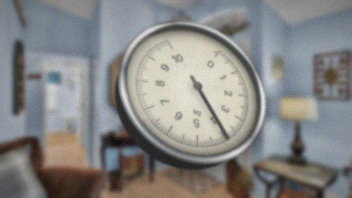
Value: 4,kg
